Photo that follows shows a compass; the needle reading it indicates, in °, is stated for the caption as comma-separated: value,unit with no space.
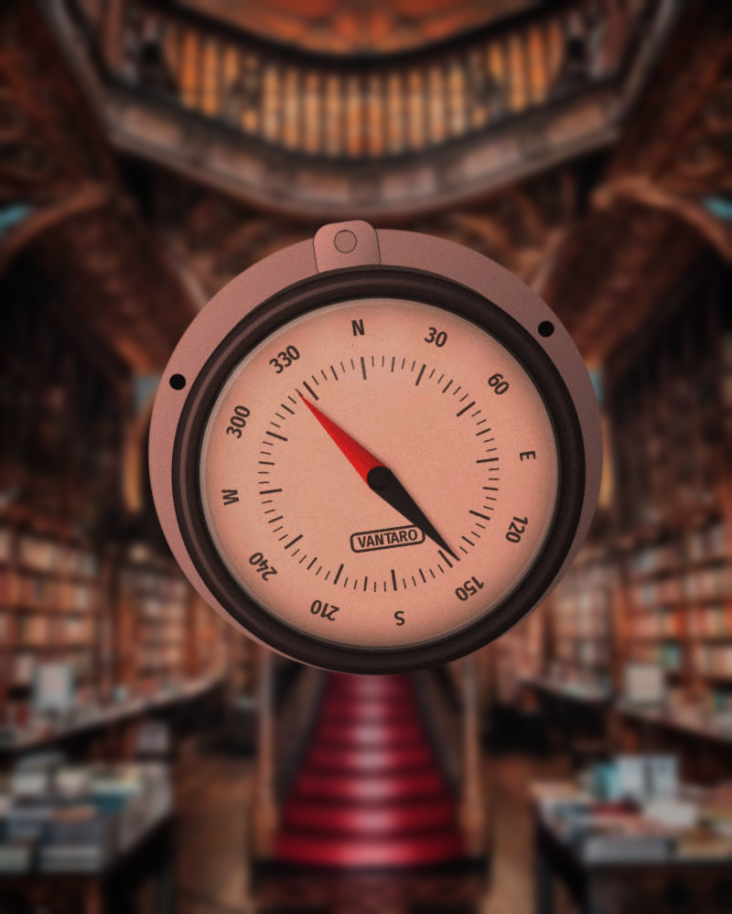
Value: 325,°
